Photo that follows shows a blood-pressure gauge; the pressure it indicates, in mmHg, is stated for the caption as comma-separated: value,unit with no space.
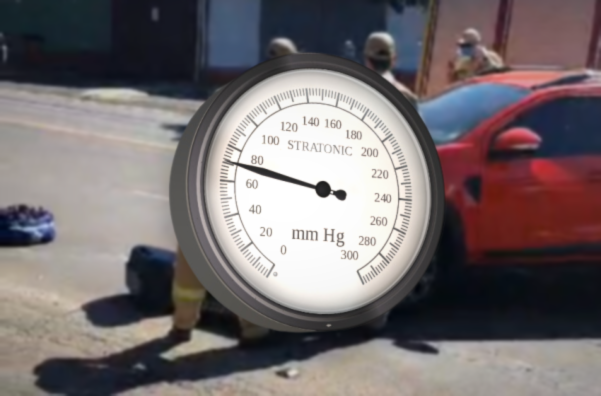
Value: 70,mmHg
